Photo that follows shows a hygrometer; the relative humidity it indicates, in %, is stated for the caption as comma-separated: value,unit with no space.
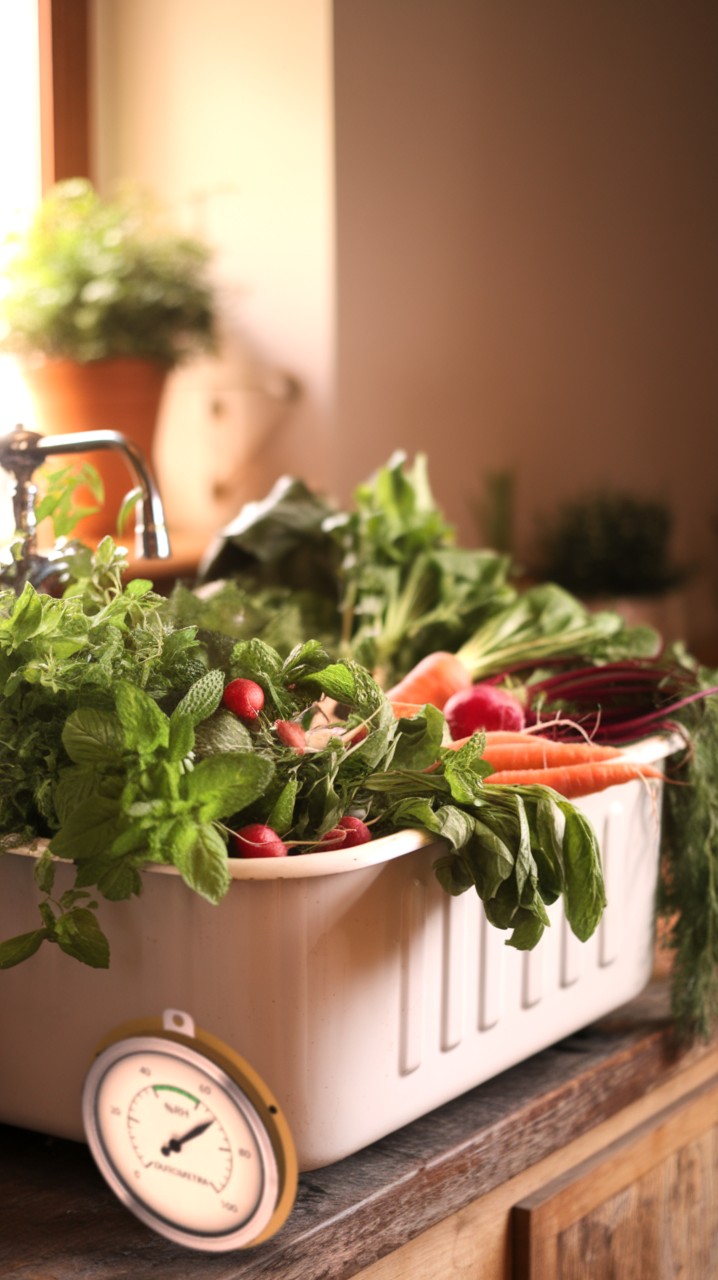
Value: 68,%
